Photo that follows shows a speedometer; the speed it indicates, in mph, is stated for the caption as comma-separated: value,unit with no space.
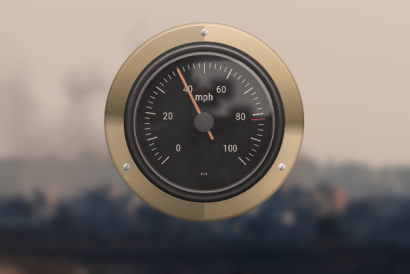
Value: 40,mph
